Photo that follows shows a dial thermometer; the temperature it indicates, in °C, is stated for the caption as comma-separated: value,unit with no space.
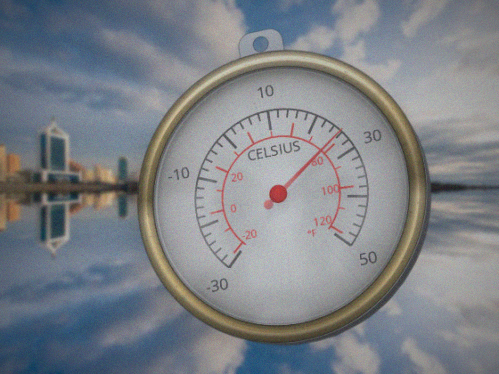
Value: 26,°C
